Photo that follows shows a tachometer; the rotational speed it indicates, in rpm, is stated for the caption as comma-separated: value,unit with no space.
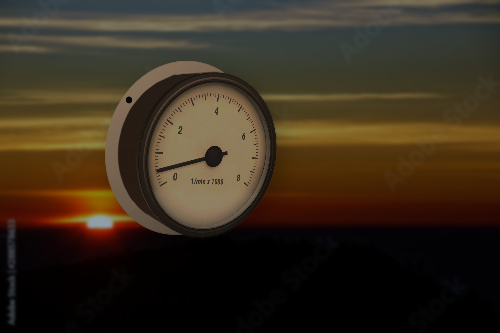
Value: 500,rpm
